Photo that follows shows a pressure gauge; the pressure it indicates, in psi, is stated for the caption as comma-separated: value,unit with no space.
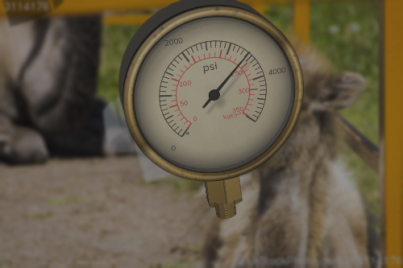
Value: 3400,psi
